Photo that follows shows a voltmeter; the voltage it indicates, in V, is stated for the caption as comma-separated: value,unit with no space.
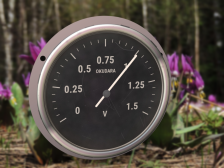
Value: 1,V
